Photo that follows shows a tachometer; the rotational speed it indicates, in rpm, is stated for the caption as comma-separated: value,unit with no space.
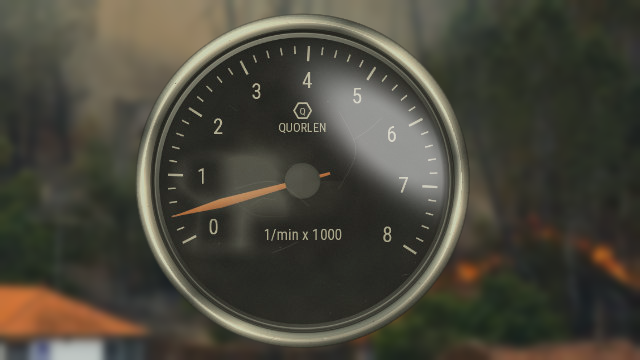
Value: 400,rpm
